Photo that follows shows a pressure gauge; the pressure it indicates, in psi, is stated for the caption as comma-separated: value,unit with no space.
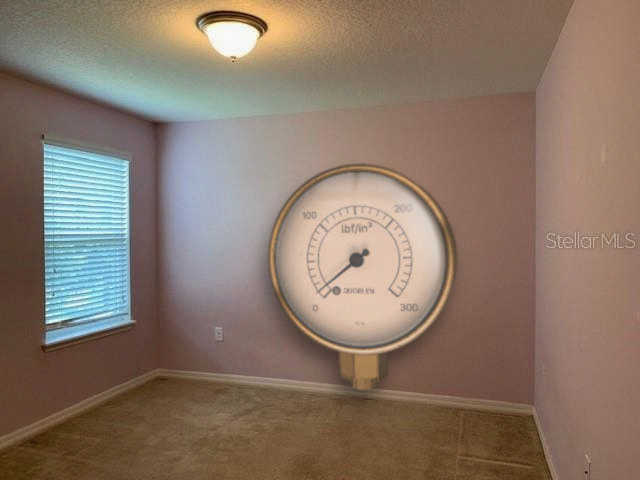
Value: 10,psi
